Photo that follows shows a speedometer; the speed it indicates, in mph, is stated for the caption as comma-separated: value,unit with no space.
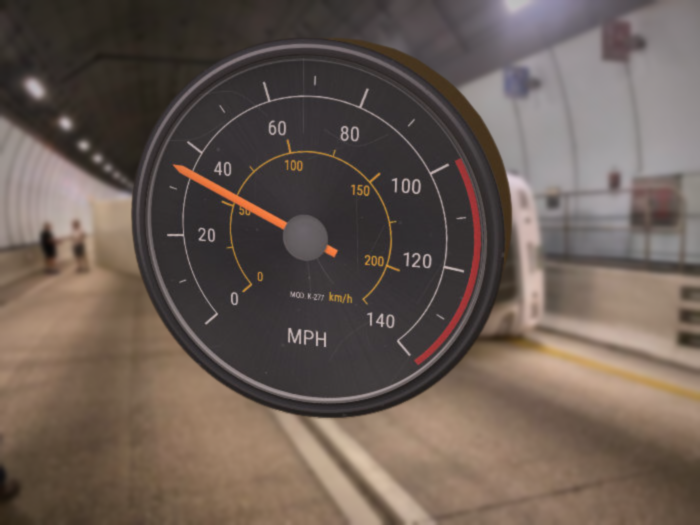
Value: 35,mph
